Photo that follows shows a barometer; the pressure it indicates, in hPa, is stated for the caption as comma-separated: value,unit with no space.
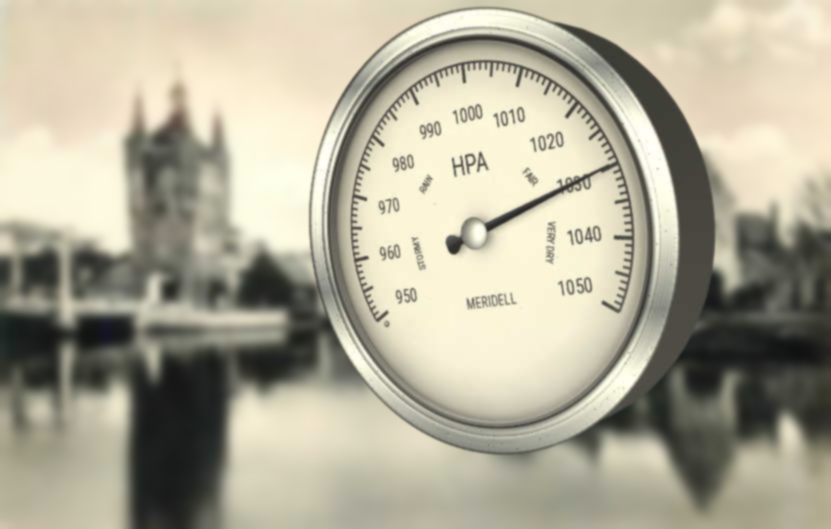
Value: 1030,hPa
